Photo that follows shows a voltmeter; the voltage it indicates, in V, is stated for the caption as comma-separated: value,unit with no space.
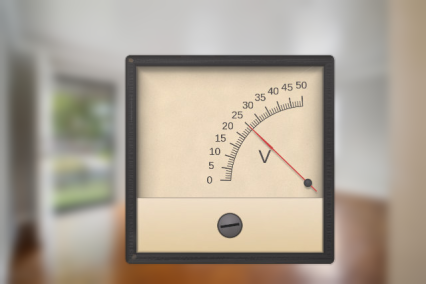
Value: 25,V
